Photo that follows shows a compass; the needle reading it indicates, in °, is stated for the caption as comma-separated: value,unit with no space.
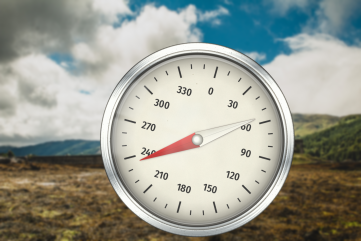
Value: 235,°
